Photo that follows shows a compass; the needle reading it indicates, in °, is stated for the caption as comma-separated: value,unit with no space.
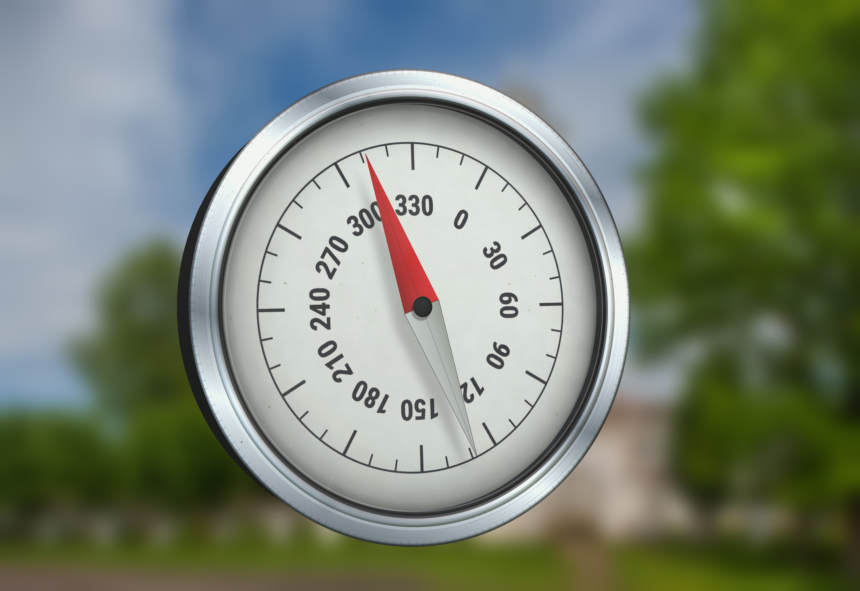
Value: 310,°
